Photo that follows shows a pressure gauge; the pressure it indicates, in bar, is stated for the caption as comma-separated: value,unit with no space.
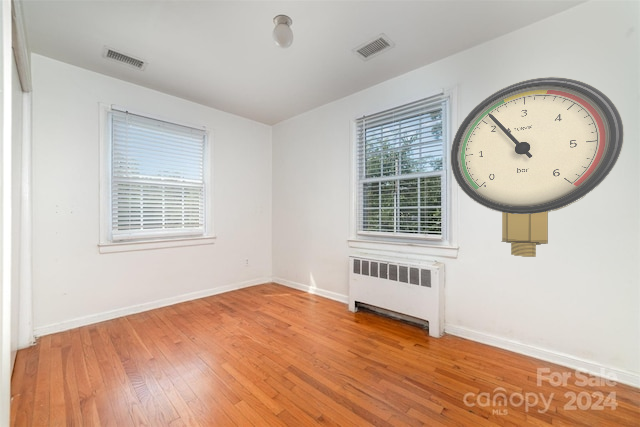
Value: 2.2,bar
